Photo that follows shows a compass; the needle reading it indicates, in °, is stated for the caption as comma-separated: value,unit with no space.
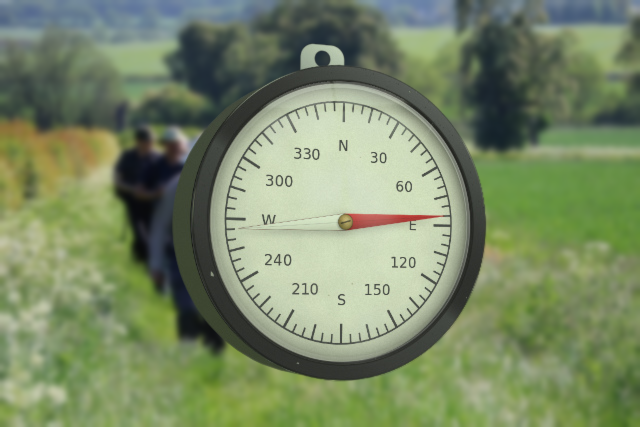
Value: 85,°
